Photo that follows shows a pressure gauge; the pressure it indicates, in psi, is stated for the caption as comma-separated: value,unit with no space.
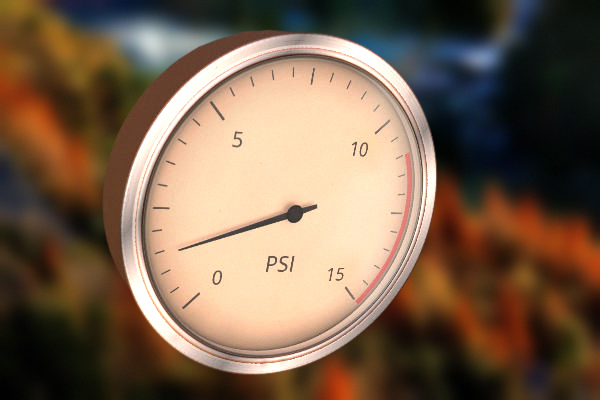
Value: 1.5,psi
